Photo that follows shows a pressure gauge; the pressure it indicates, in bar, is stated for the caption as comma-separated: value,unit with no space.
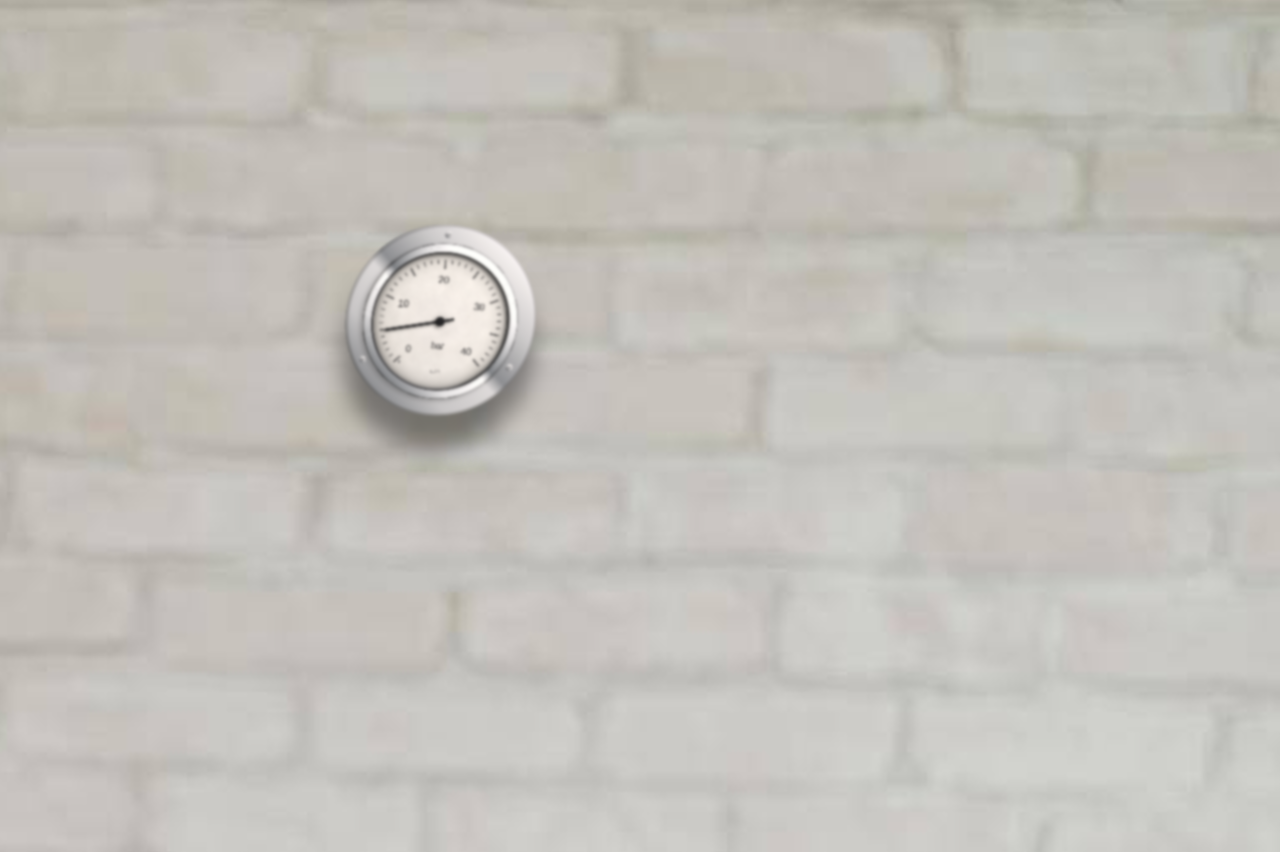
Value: 5,bar
